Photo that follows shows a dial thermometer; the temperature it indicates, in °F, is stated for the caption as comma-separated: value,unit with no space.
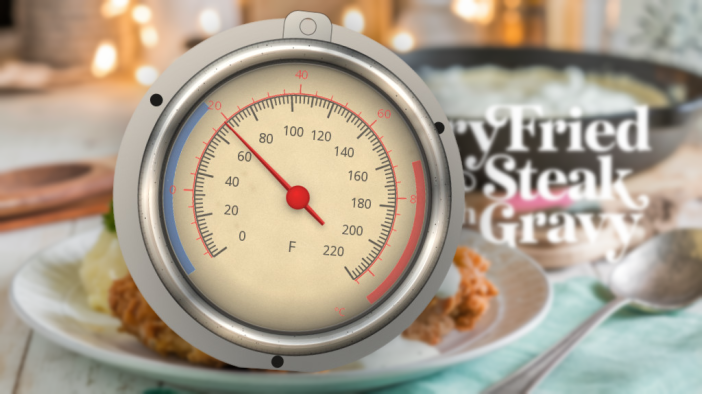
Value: 66,°F
